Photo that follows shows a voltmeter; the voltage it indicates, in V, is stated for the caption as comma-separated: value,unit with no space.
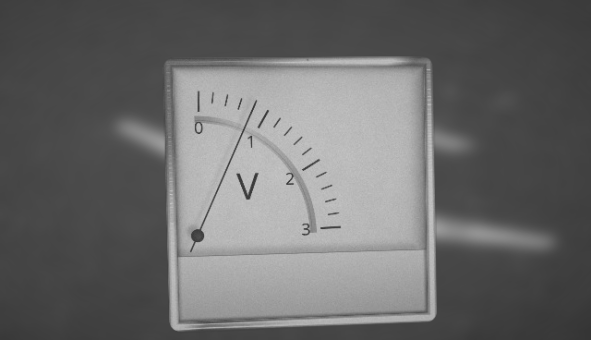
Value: 0.8,V
